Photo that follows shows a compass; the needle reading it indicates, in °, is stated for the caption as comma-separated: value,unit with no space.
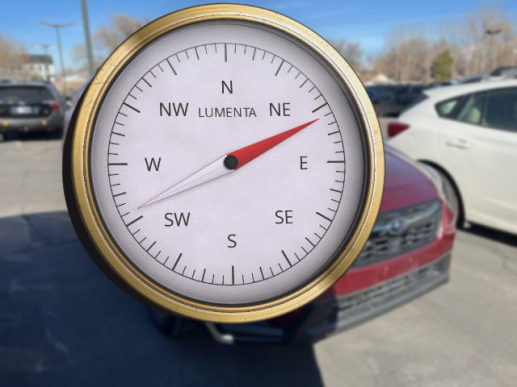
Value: 65,°
